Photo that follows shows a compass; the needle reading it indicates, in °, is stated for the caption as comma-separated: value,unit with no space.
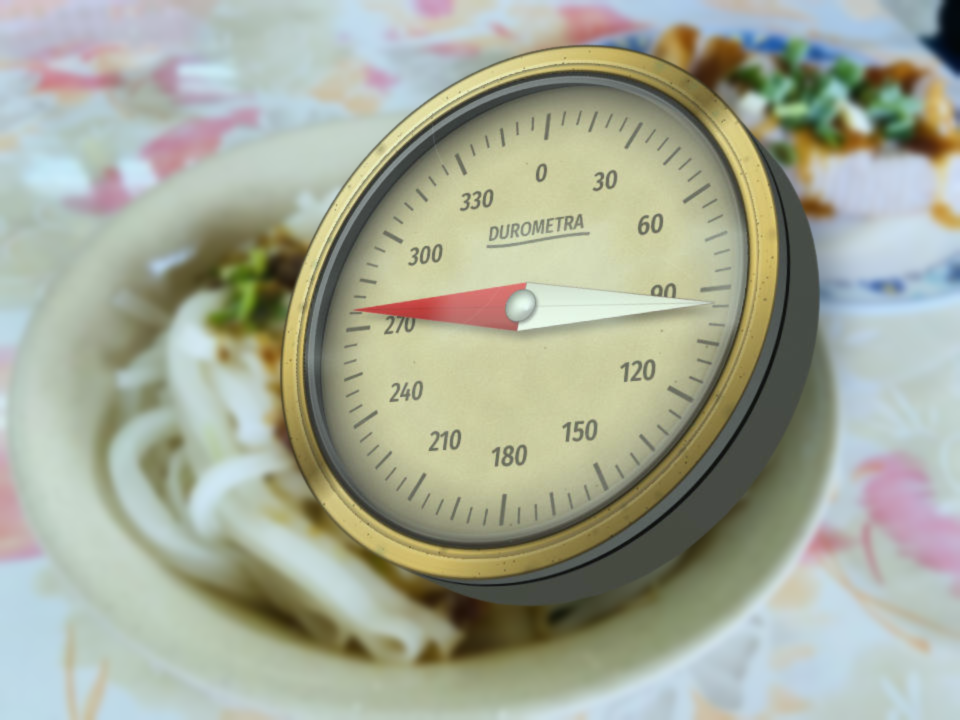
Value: 275,°
